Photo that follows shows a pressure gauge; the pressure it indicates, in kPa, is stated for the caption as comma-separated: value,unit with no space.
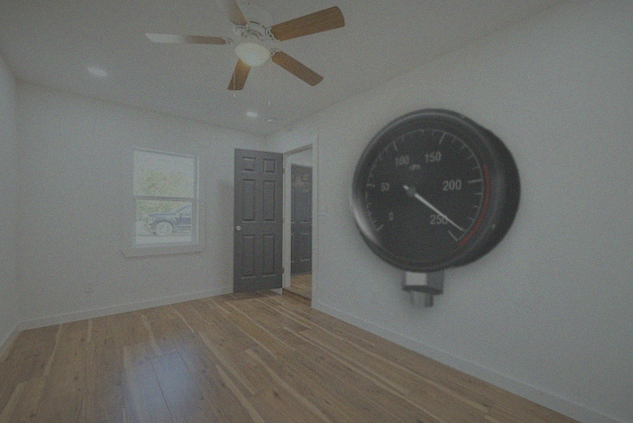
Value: 240,kPa
